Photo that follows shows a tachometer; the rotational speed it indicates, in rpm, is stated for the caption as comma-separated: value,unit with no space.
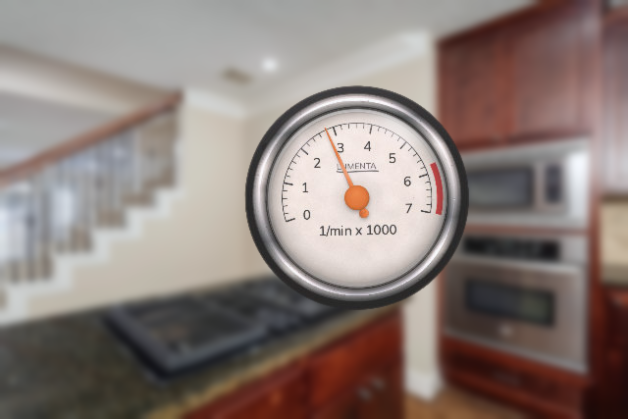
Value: 2800,rpm
